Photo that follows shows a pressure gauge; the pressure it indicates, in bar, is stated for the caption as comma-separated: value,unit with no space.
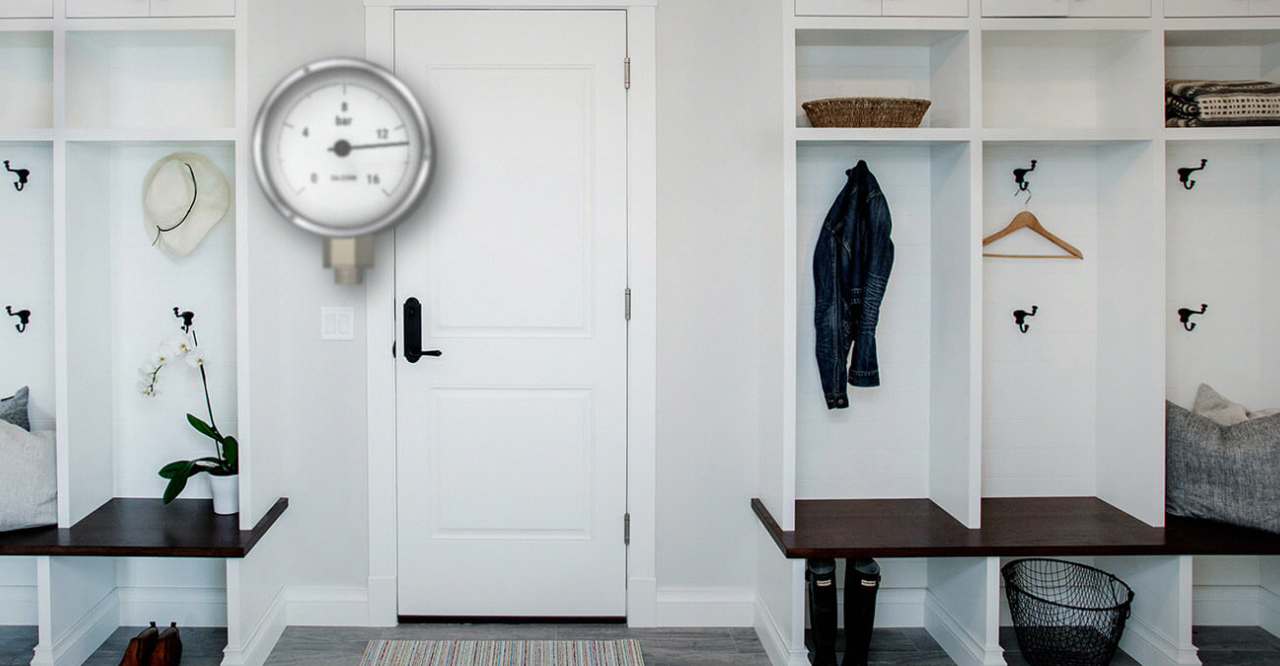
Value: 13,bar
